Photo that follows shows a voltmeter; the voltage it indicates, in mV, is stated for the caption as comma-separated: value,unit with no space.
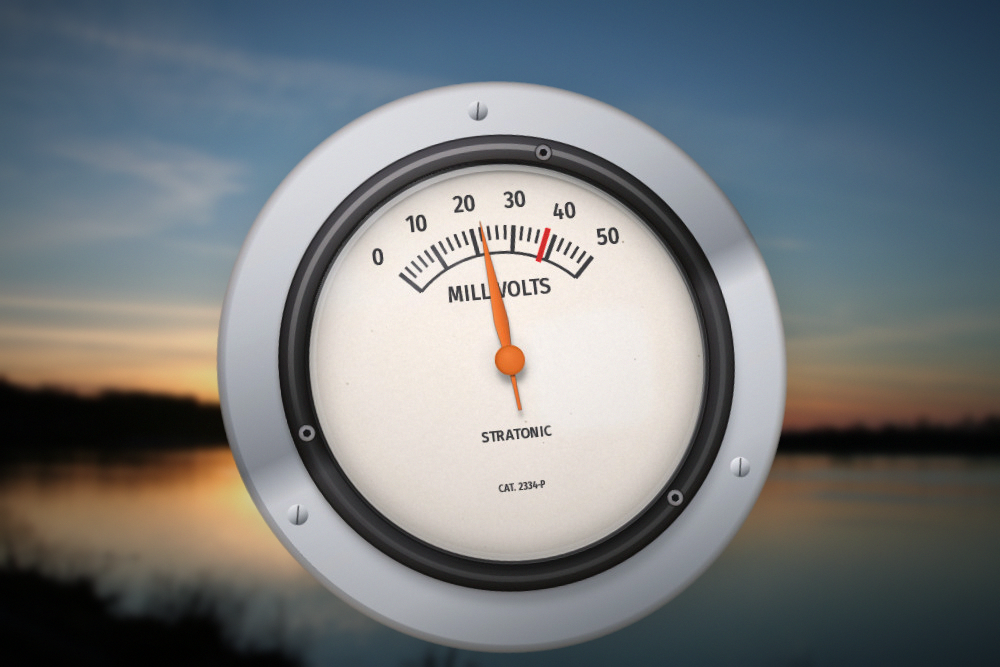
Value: 22,mV
